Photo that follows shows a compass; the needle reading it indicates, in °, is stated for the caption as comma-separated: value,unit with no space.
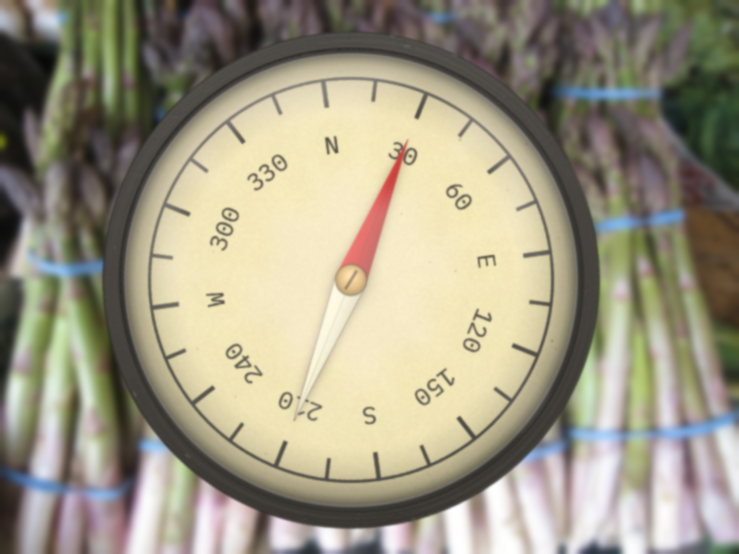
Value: 30,°
